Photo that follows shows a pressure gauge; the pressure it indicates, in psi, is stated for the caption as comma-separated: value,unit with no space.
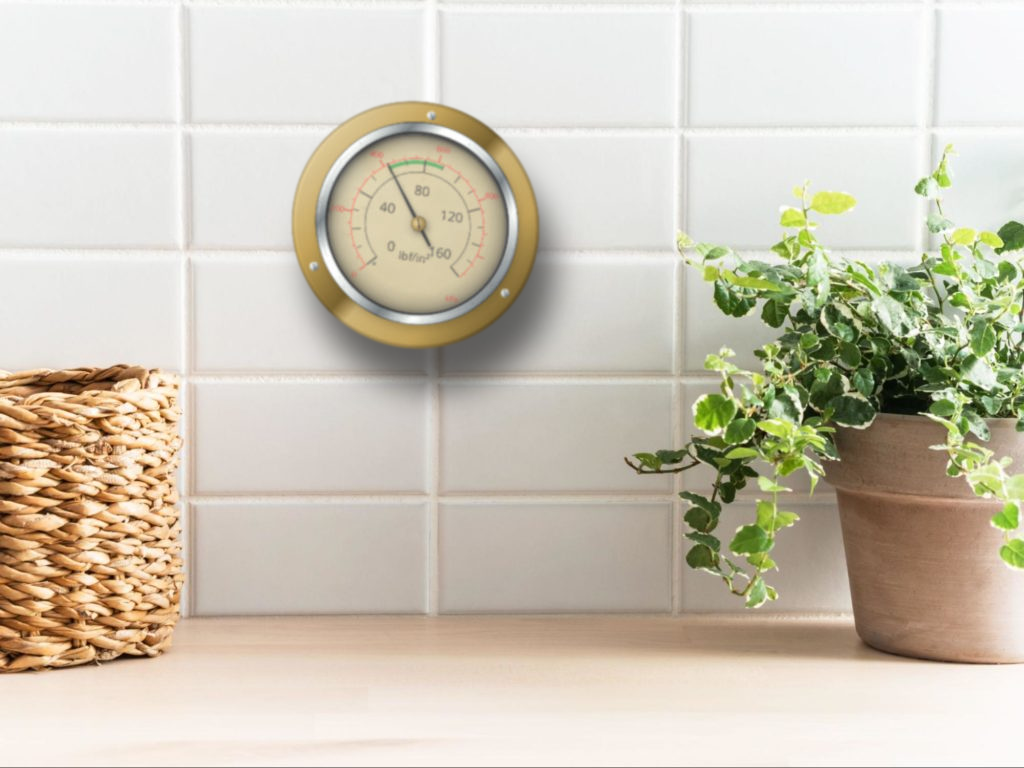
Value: 60,psi
